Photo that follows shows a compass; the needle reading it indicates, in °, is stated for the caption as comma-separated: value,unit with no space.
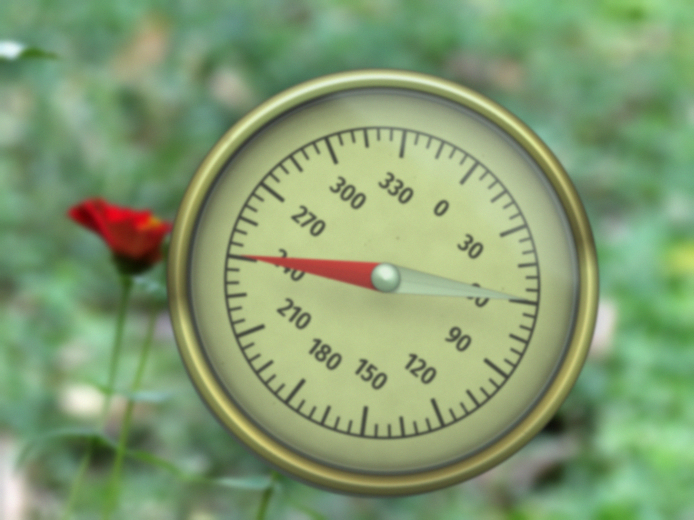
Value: 240,°
